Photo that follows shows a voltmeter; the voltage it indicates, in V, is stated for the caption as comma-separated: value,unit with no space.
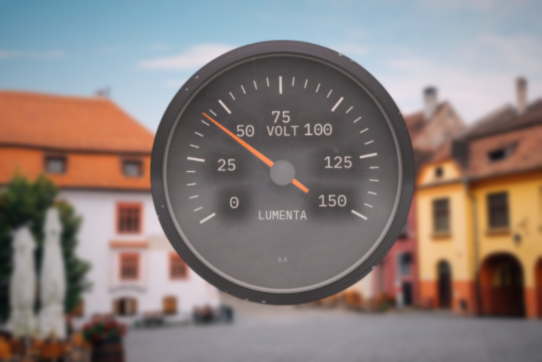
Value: 42.5,V
